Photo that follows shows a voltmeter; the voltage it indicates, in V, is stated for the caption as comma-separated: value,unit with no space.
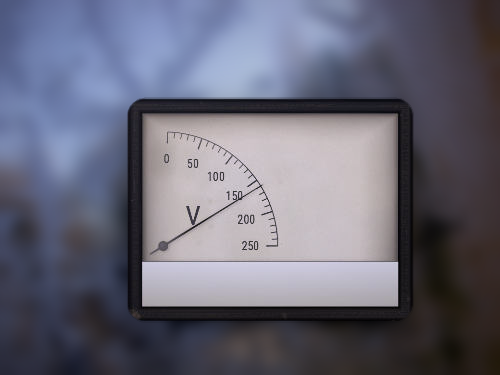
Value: 160,V
